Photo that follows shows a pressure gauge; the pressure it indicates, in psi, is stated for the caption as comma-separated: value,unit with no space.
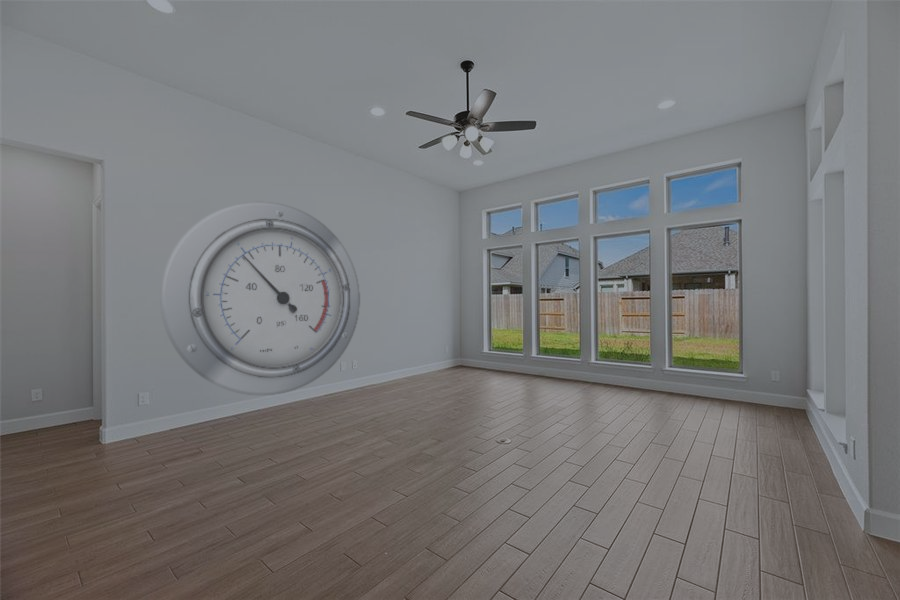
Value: 55,psi
